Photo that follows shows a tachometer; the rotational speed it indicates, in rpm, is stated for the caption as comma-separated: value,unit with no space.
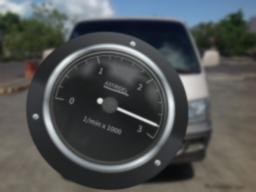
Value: 2800,rpm
